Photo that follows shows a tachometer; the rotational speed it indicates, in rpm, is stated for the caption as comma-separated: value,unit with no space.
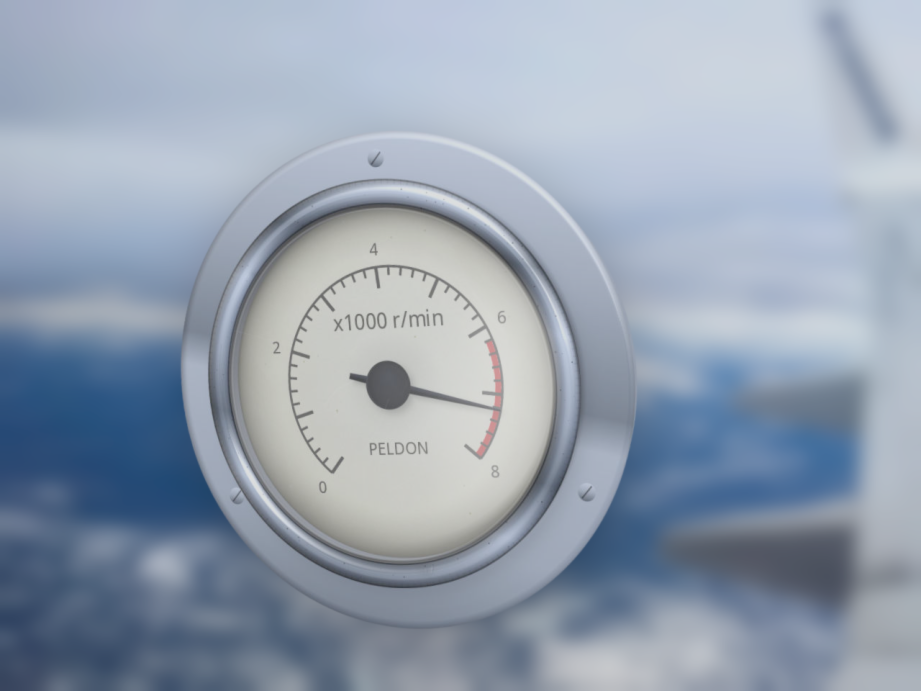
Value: 7200,rpm
